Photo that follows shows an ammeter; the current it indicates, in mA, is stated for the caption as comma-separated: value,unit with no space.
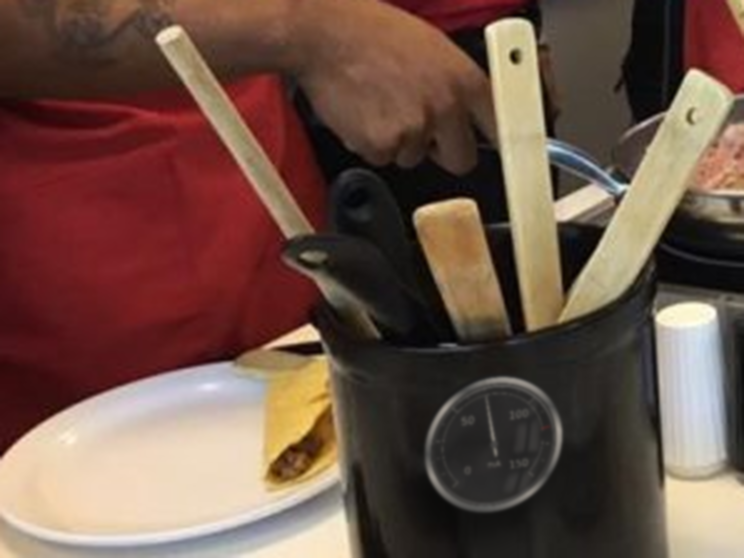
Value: 70,mA
